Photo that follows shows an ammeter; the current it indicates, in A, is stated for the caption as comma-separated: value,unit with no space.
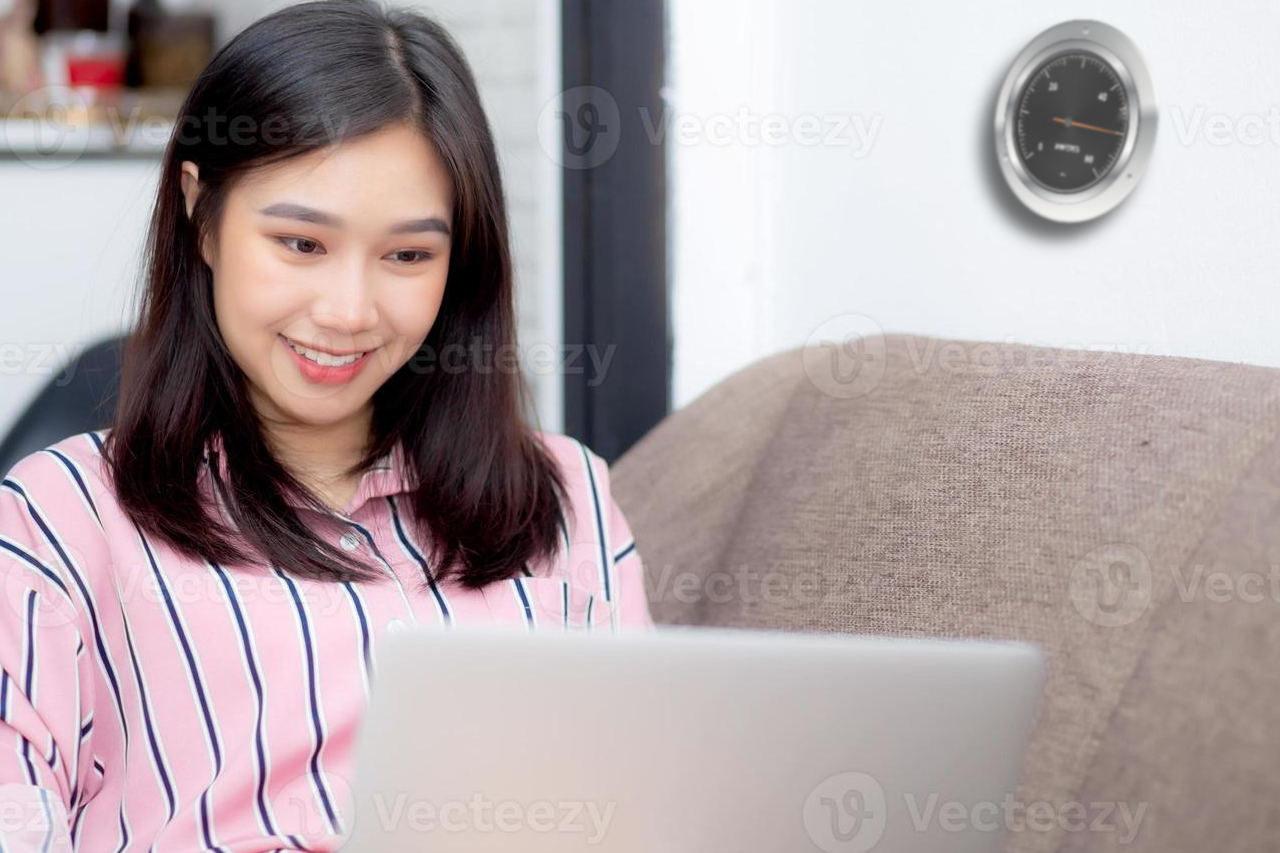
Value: 50,A
